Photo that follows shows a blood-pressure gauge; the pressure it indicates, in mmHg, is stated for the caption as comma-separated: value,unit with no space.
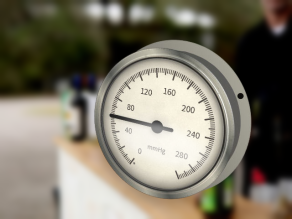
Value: 60,mmHg
